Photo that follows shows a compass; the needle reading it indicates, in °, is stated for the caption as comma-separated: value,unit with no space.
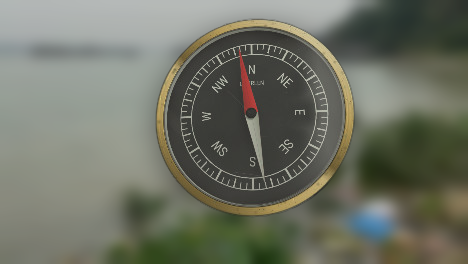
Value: 350,°
